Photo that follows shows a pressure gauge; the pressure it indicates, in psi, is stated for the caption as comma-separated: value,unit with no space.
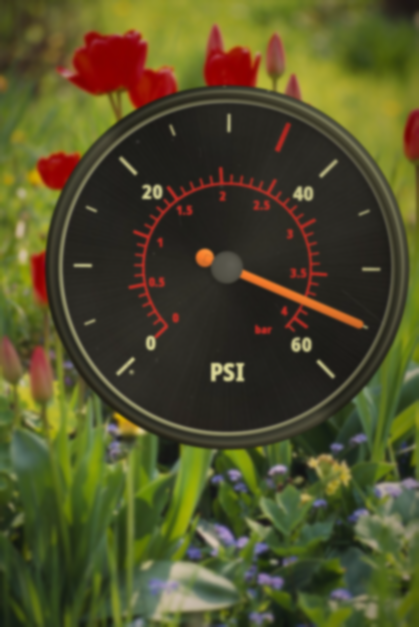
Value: 55,psi
